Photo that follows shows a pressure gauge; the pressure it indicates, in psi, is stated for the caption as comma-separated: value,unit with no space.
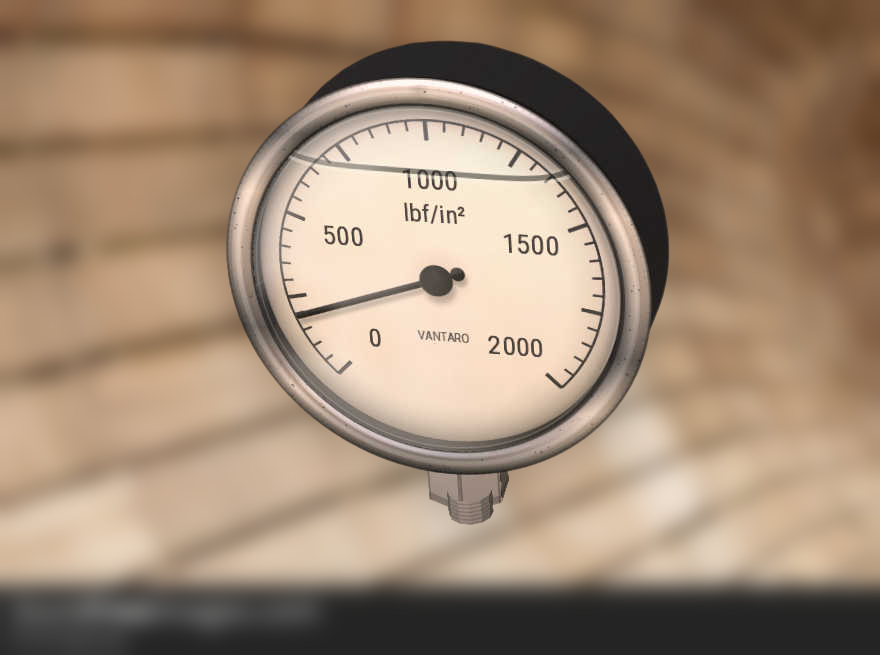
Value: 200,psi
